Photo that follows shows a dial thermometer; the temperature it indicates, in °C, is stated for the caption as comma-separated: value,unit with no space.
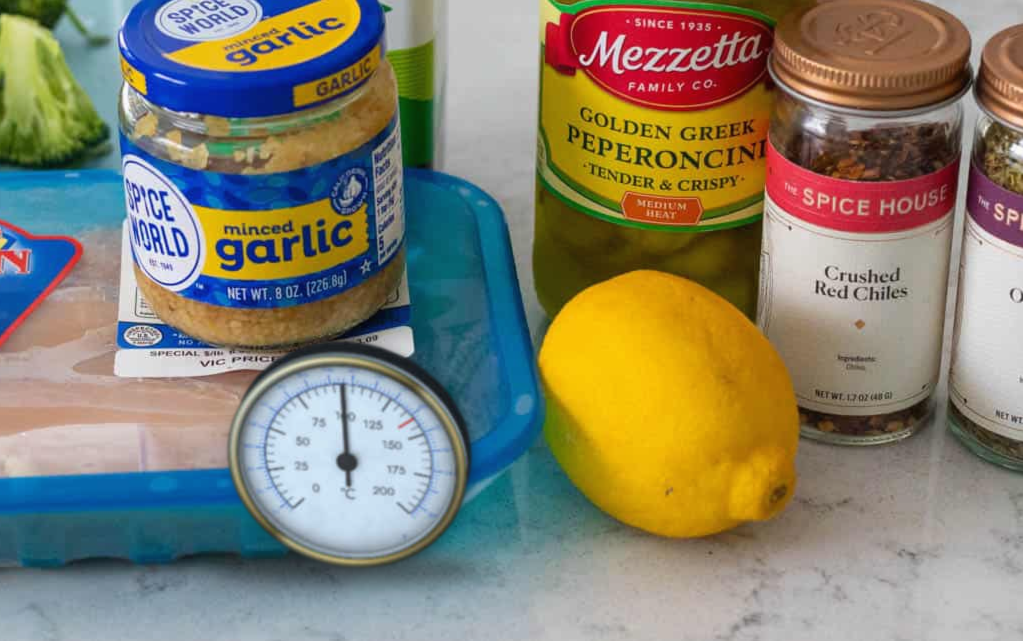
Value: 100,°C
